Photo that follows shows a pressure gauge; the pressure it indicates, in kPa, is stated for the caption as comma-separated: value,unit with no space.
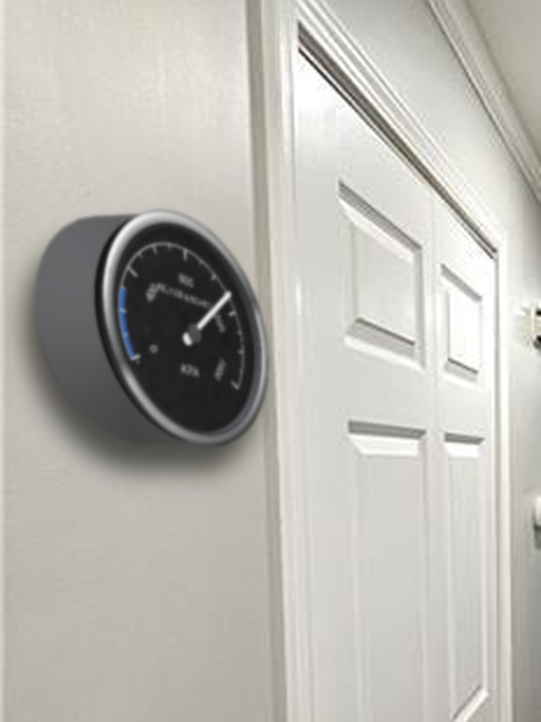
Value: 1100,kPa
